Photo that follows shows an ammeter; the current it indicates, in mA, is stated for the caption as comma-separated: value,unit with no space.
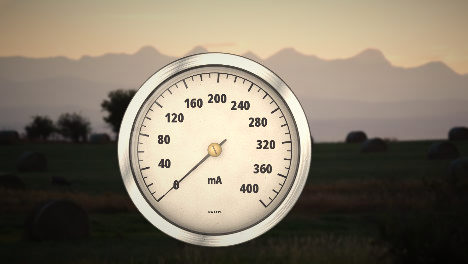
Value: 0,mA
